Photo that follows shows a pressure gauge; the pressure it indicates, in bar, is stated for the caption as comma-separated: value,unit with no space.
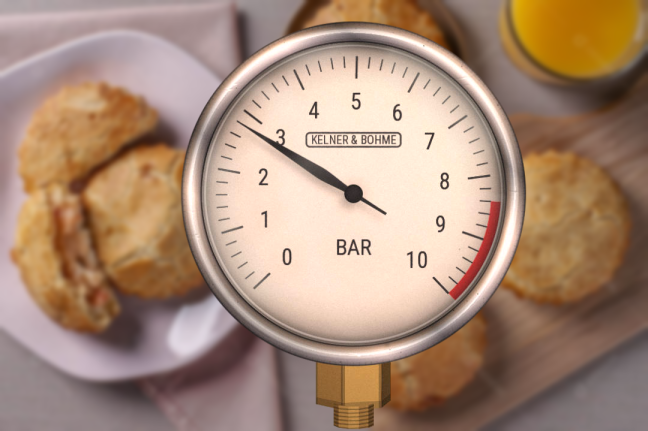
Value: 2.8,bar
